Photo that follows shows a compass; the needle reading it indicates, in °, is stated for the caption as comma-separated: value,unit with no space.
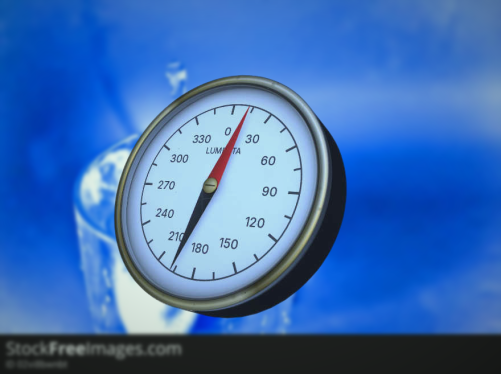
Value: 15,°
